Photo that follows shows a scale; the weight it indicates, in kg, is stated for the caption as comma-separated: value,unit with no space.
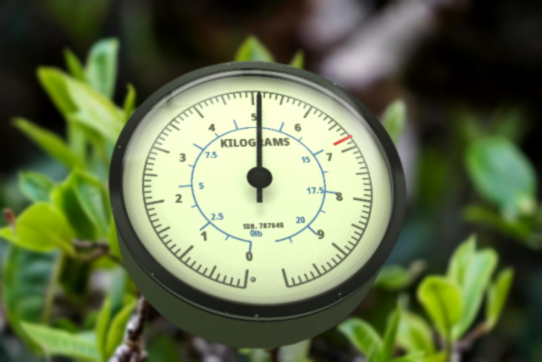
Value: 5.1,kg
